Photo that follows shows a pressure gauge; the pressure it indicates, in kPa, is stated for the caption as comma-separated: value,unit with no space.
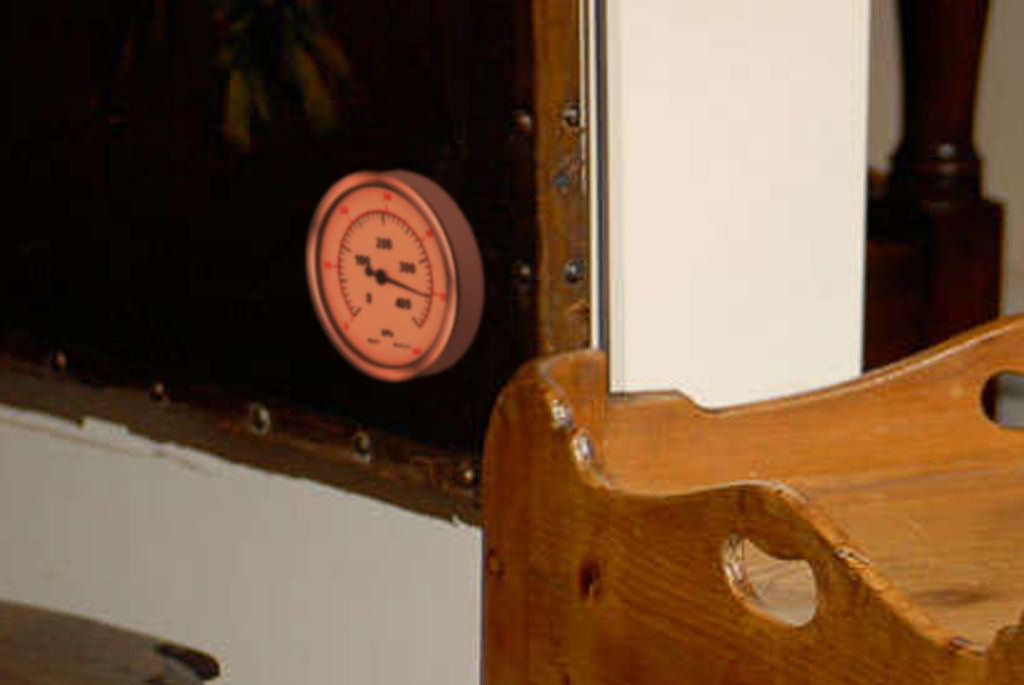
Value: 350,kPa
